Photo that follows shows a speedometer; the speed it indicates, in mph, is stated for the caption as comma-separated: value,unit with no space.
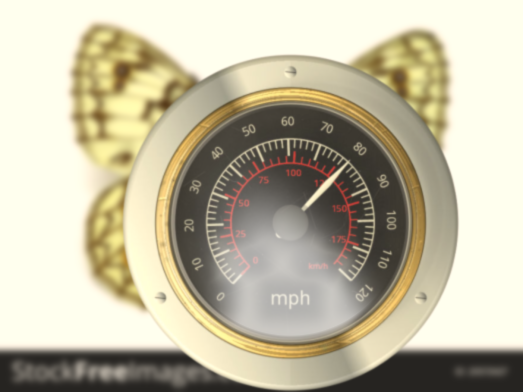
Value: 80,mph
